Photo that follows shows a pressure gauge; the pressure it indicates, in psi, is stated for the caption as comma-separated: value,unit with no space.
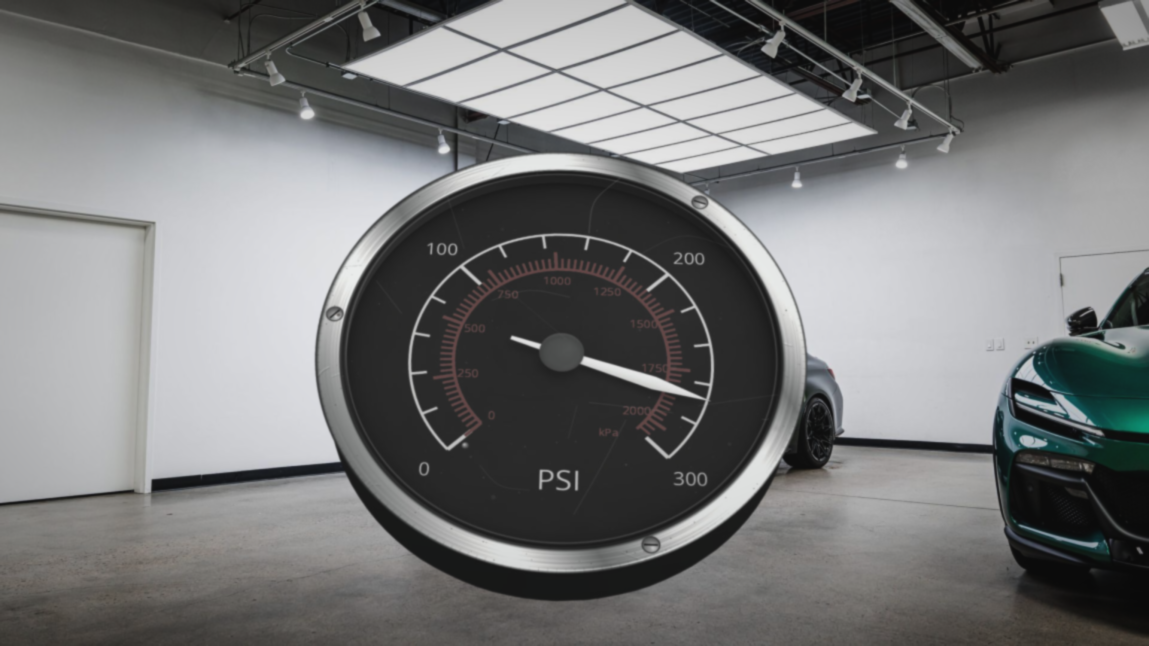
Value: 270,psi
